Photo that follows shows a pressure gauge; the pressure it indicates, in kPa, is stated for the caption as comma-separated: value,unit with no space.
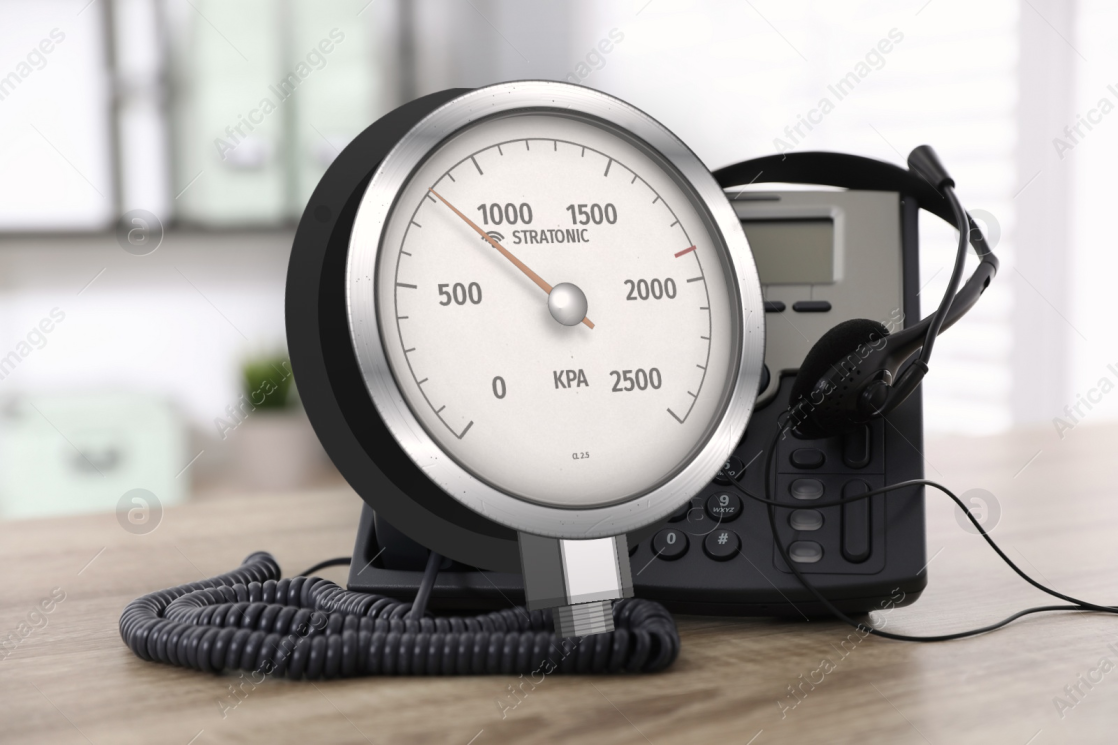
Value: 800,kPa
